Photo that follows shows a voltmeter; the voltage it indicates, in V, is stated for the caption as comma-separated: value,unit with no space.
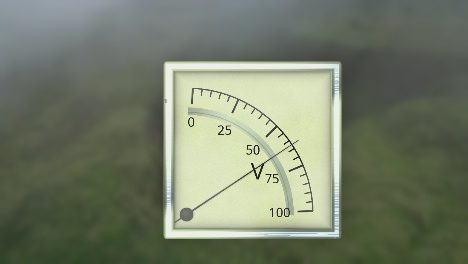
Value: 62.5,V
